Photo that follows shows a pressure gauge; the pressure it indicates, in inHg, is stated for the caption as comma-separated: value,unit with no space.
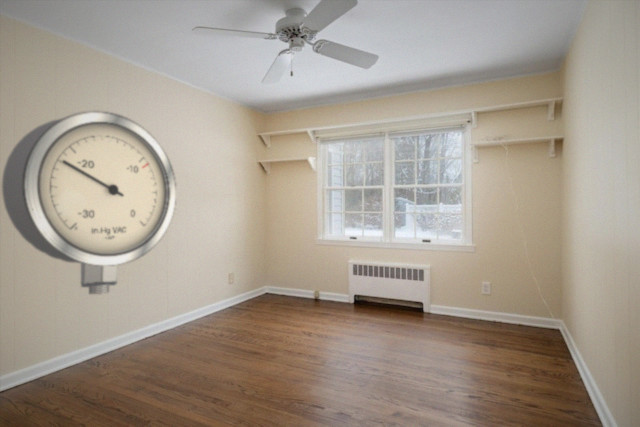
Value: -22,inHg
